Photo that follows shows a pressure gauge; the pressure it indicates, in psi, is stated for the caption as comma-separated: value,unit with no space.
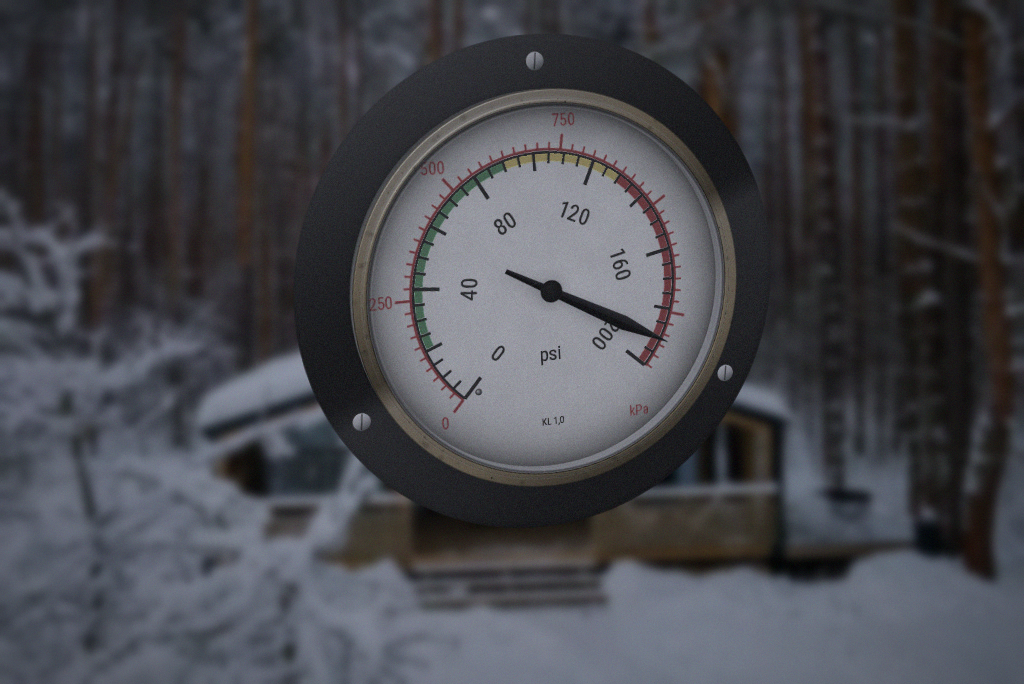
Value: 190,psi
